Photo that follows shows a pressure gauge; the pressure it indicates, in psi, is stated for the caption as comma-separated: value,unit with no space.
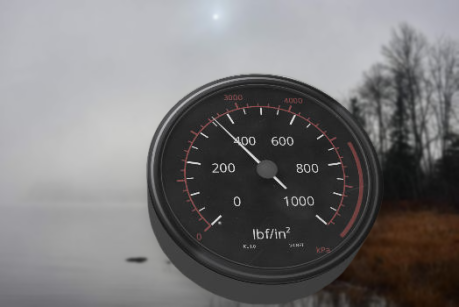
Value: 350,psi
